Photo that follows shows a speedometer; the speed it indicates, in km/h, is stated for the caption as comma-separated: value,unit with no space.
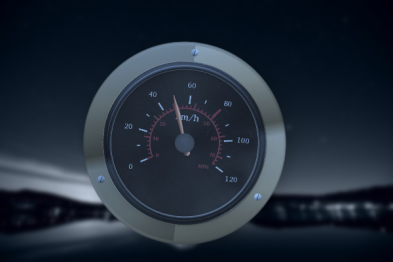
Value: 50,km/h
